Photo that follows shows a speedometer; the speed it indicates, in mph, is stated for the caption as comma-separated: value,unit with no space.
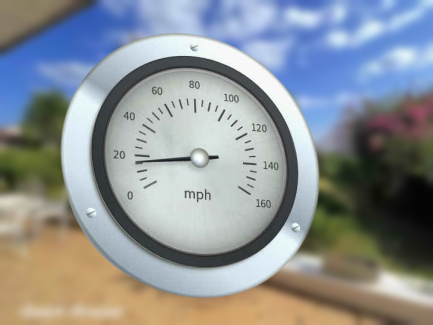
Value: 15,mph
